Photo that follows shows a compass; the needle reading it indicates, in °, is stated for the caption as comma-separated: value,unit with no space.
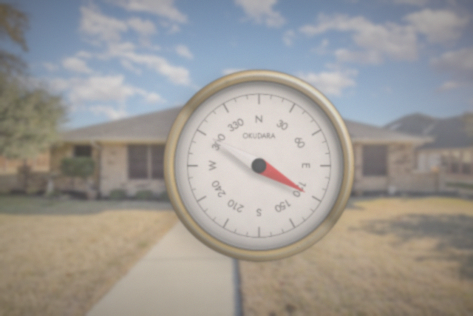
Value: 120,°
